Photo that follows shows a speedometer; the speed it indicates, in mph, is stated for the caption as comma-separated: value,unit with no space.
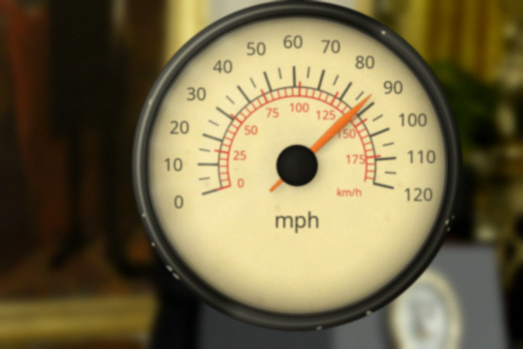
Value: 87.5,mph
